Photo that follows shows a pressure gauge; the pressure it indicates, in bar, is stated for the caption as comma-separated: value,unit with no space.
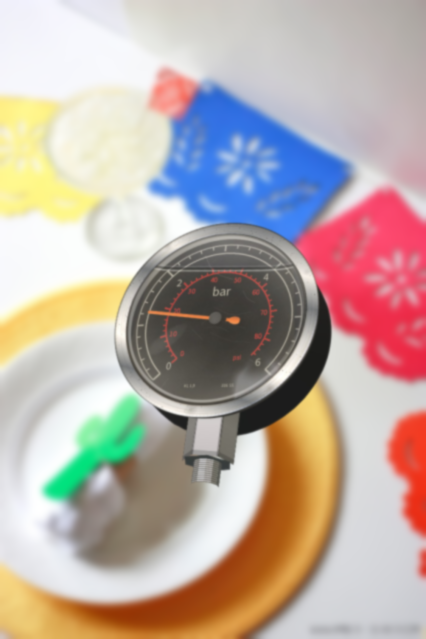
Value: 1.2,bar
